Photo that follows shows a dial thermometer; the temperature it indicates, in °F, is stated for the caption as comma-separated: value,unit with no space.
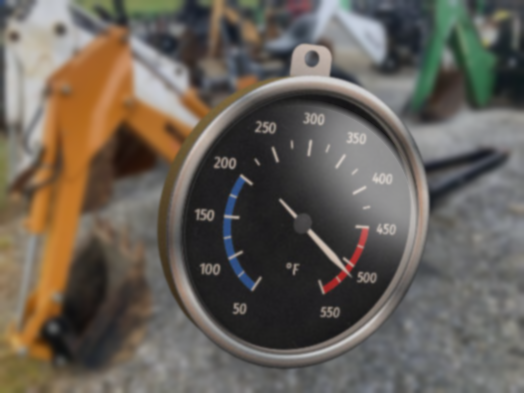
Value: 512.5,°F
